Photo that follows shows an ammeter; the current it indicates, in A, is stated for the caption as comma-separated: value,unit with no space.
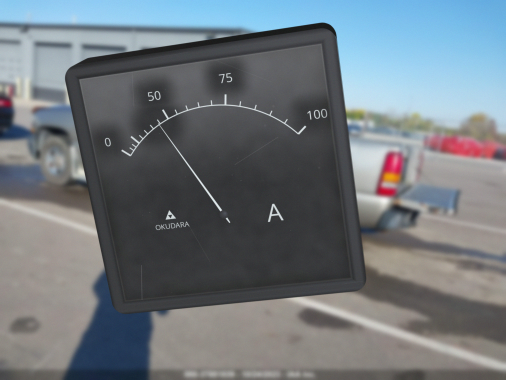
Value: 45,A
